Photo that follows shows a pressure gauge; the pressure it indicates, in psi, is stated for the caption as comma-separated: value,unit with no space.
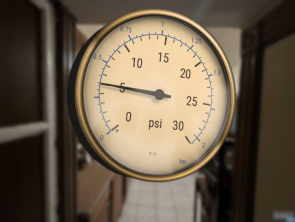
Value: 5,psi
